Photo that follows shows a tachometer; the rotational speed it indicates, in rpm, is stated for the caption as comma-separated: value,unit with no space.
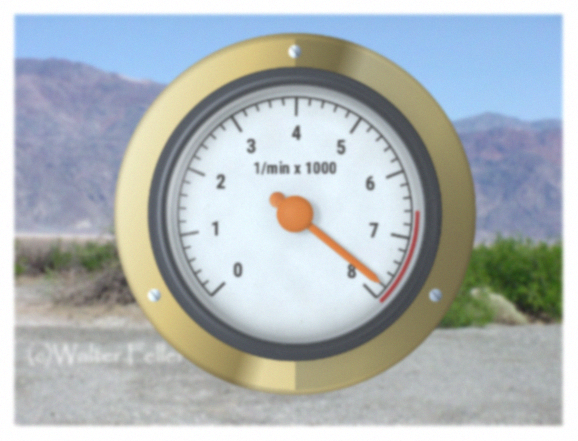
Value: 7800,rpm
